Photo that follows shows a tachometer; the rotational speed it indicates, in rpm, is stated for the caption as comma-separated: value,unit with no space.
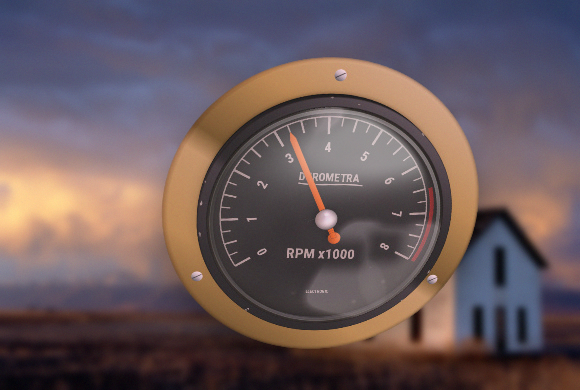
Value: 3250,rpm
